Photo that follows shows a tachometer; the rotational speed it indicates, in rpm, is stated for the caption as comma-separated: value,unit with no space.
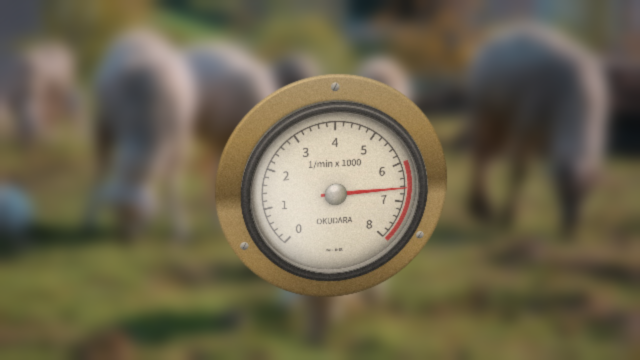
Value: 6600,rpm
